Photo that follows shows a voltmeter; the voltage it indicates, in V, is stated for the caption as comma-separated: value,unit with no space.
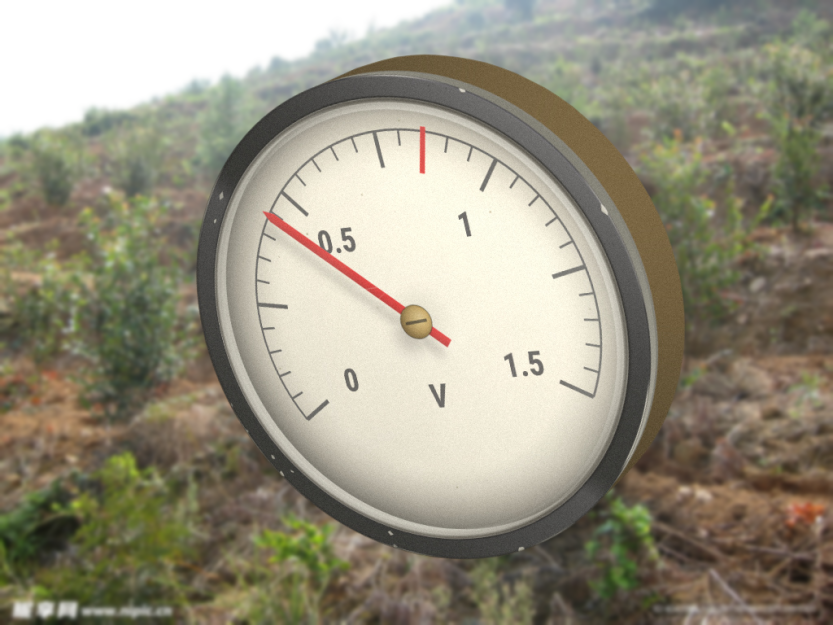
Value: 0.45,V
